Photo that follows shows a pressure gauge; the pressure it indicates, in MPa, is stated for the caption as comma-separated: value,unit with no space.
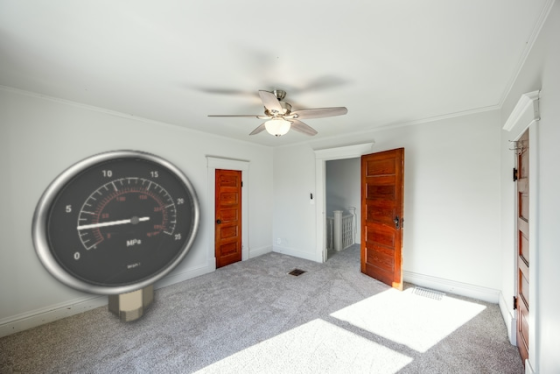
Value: 3,MPa
